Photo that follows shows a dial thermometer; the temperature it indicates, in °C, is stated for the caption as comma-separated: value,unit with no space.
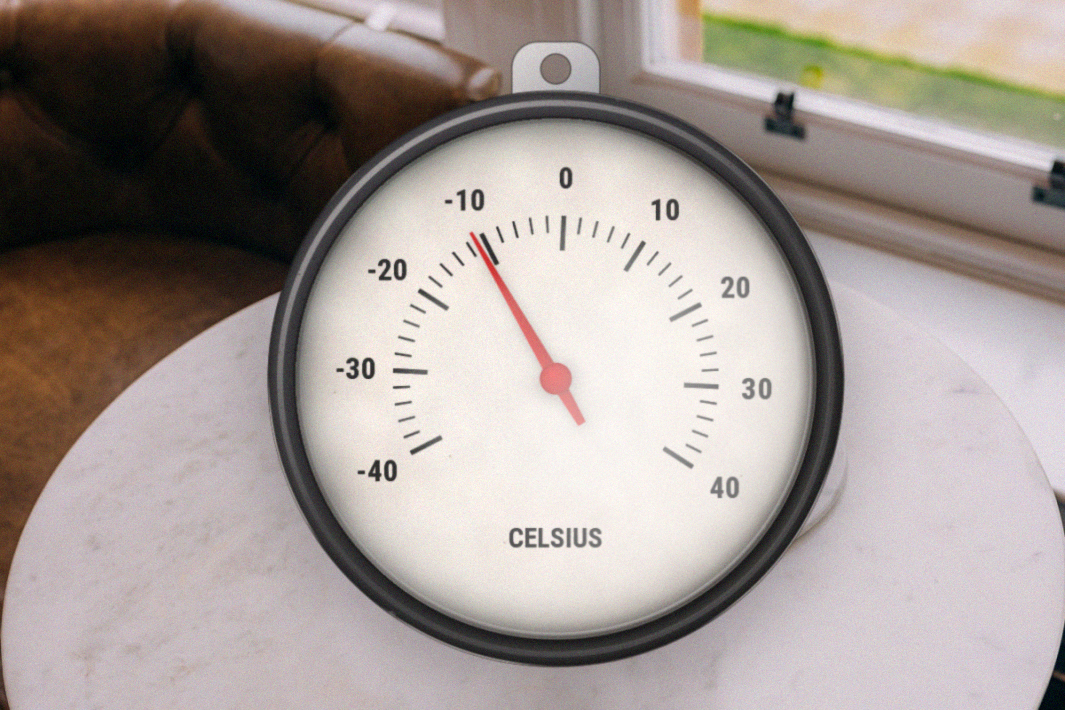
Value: -11,°C
